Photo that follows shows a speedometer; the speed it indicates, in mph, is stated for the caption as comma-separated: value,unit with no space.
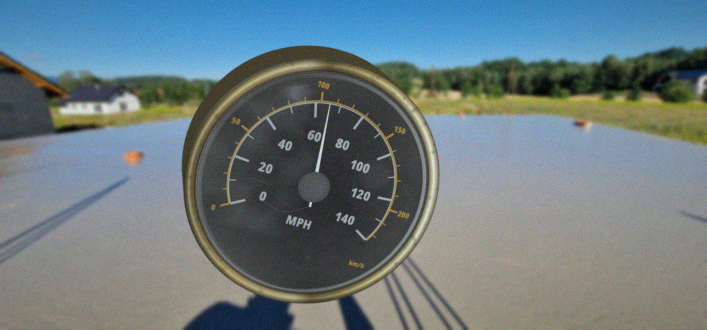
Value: 65,mph
